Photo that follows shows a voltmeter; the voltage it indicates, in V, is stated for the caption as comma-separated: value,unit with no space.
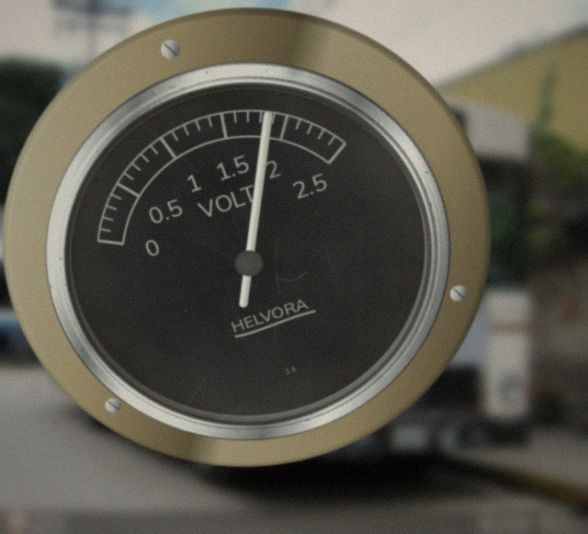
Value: 1.85,V
